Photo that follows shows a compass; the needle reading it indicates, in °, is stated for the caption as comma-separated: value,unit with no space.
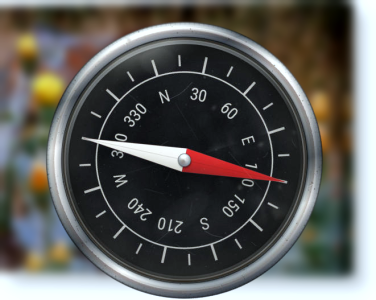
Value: 120,°
